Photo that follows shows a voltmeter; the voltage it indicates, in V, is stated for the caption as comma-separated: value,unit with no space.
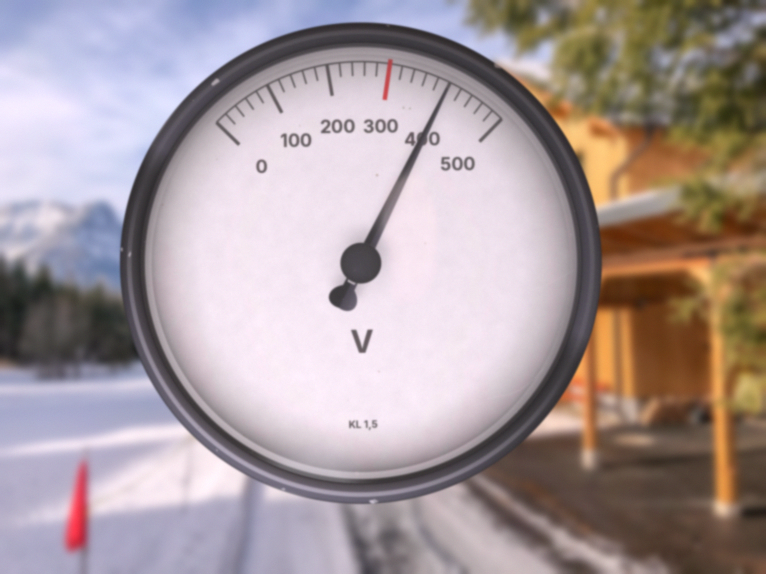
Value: 400,V
